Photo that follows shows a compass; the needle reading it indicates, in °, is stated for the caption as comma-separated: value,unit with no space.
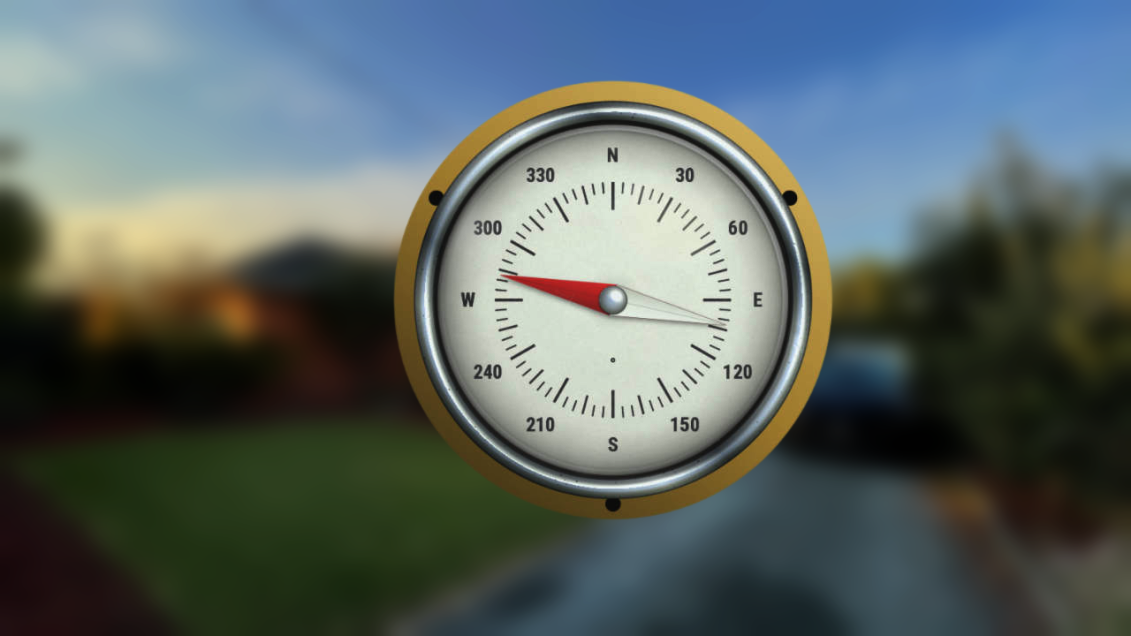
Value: 282.5,°
